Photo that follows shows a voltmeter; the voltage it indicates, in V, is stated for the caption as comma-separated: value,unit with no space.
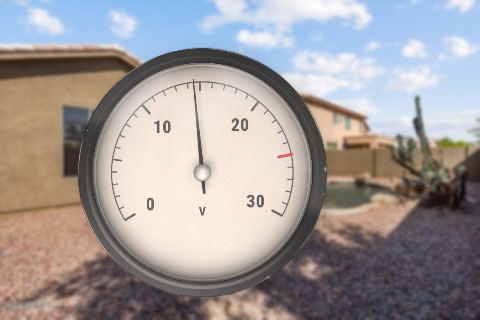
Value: 14.5,V
